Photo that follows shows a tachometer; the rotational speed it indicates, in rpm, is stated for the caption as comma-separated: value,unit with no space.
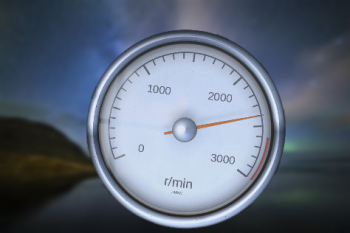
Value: 2400,rpm
